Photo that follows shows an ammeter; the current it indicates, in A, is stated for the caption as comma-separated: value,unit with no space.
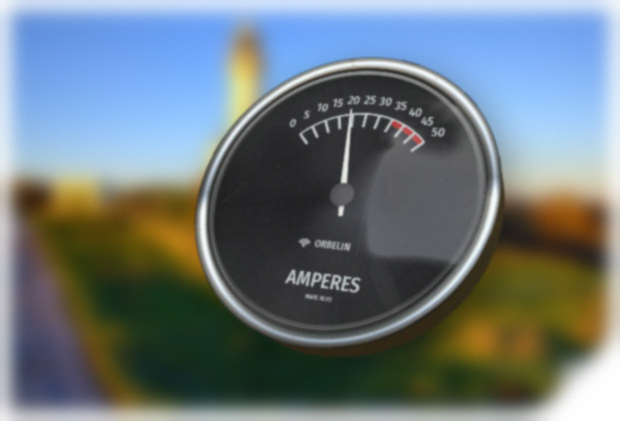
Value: 20,A
